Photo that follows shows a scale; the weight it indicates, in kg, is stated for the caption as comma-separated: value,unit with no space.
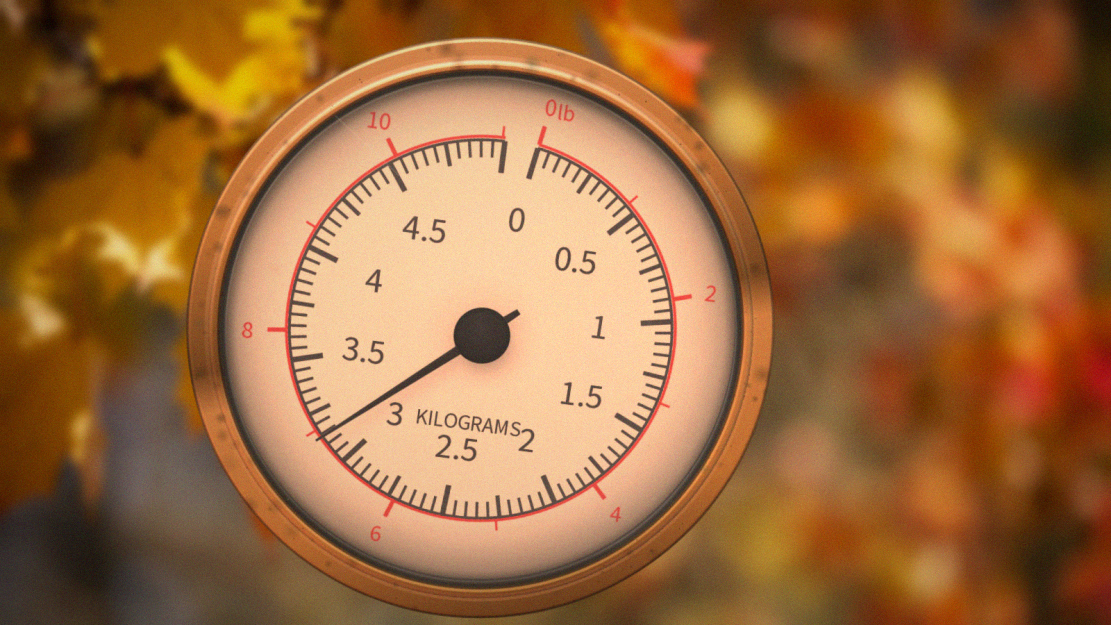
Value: 3.15,kg
